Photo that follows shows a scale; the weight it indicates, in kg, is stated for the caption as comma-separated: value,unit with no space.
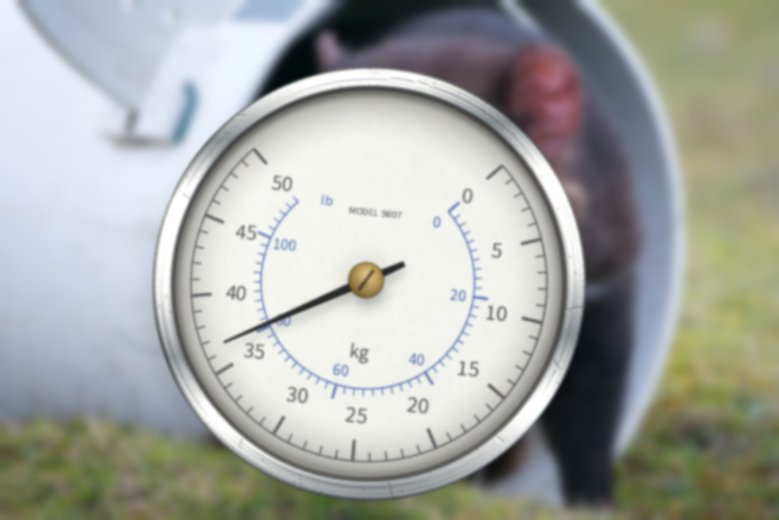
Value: 36.5,kg
